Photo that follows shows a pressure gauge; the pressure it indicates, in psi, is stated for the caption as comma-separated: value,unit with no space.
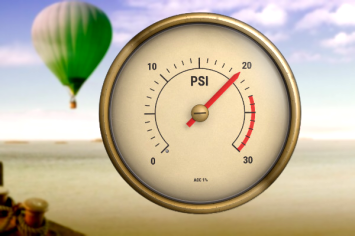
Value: 20,psi
